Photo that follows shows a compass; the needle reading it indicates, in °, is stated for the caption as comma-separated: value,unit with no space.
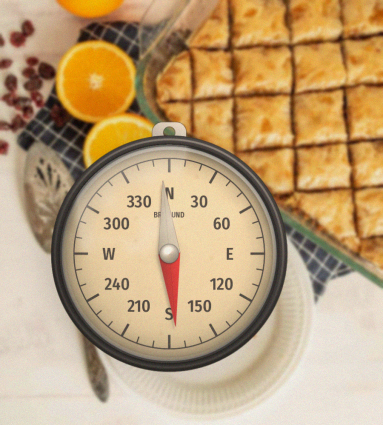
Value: 175,°
